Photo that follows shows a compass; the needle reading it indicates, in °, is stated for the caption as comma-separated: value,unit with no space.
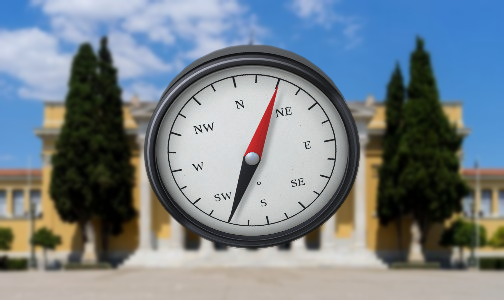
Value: 30,°
